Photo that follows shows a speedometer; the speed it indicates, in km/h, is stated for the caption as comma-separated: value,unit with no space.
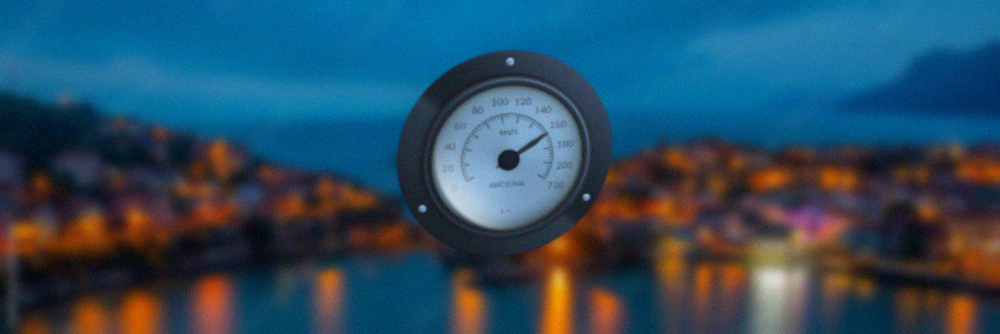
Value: 160,km/h
